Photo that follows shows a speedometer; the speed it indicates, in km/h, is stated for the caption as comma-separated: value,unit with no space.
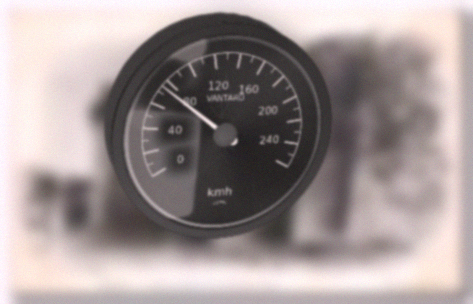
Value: 75,km/h
